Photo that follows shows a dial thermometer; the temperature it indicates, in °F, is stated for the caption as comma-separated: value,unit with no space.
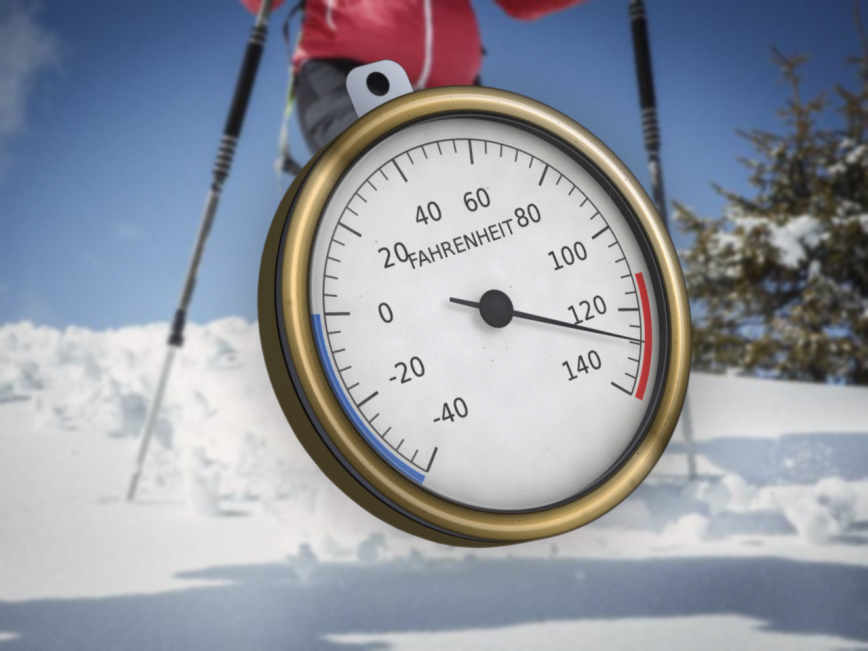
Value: 128,°F
